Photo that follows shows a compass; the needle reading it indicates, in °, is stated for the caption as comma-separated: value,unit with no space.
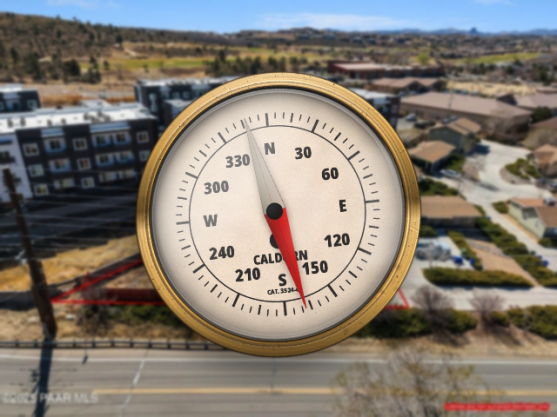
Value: 167.5,°
